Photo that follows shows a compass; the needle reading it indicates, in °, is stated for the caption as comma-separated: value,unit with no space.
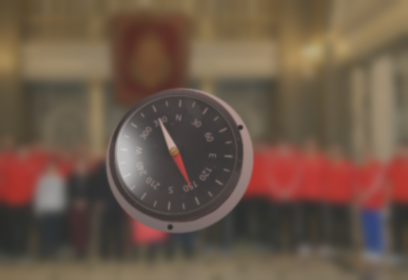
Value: 150,°
